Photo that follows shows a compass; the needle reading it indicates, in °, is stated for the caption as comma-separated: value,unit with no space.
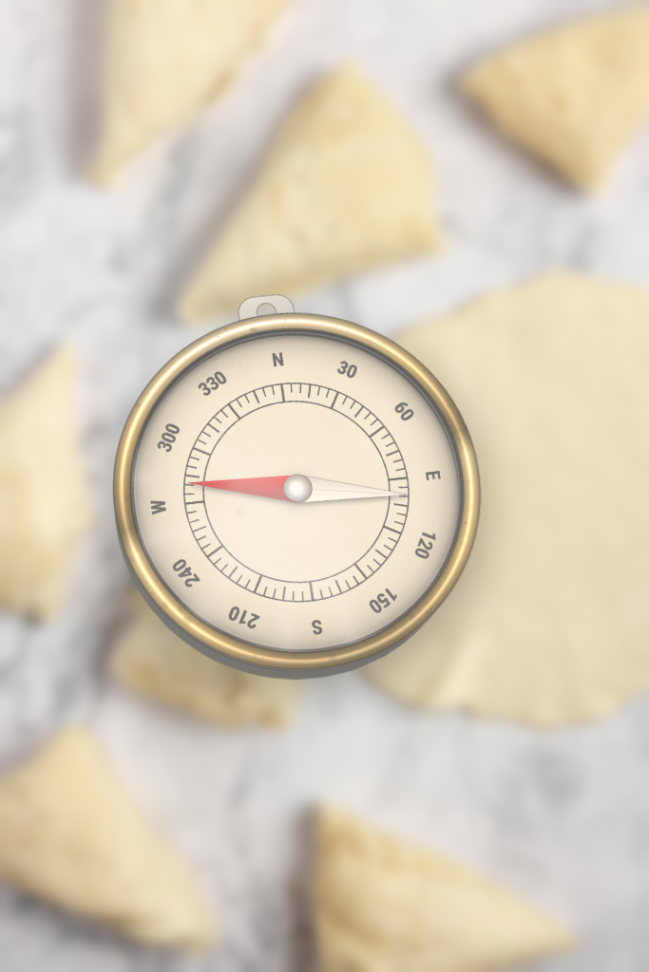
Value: 280,°
